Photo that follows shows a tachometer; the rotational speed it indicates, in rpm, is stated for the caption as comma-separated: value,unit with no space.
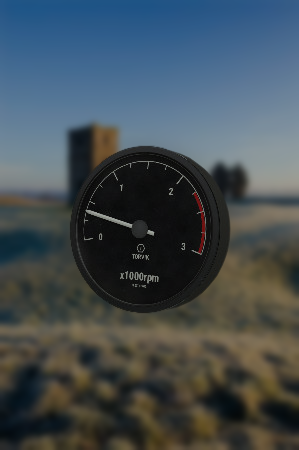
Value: 375,rpm
